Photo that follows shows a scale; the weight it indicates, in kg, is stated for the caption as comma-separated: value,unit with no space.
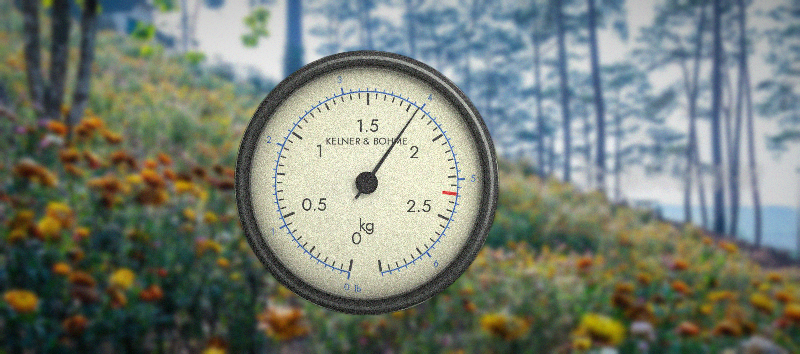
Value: 1.8,kg
